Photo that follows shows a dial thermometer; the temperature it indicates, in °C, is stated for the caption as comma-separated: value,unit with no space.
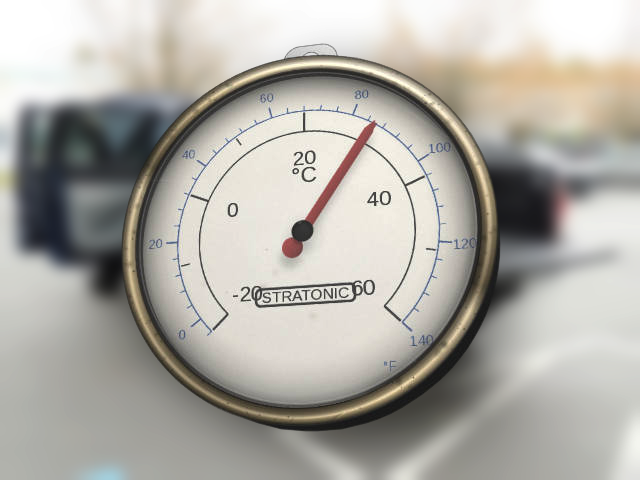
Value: 30,°C
